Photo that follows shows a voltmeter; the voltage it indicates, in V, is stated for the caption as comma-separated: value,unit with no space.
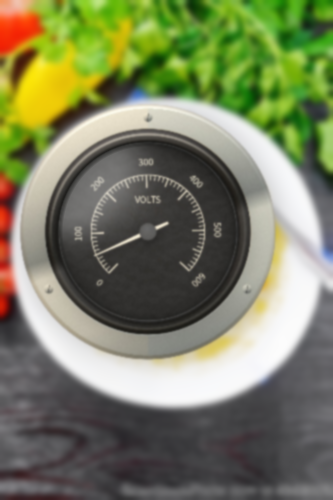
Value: 50,V
